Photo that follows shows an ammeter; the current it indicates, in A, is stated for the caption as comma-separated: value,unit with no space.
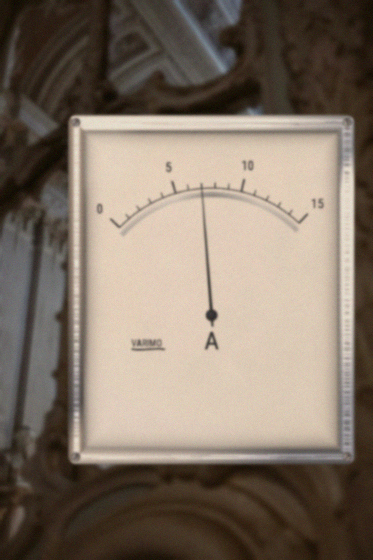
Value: 7,A
